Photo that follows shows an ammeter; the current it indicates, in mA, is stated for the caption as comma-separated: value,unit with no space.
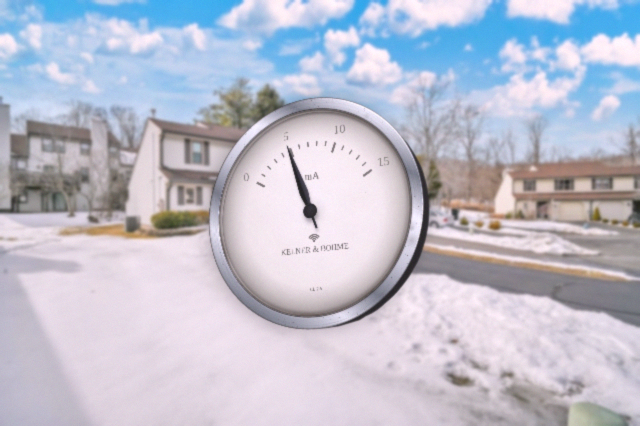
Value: 5,mA
